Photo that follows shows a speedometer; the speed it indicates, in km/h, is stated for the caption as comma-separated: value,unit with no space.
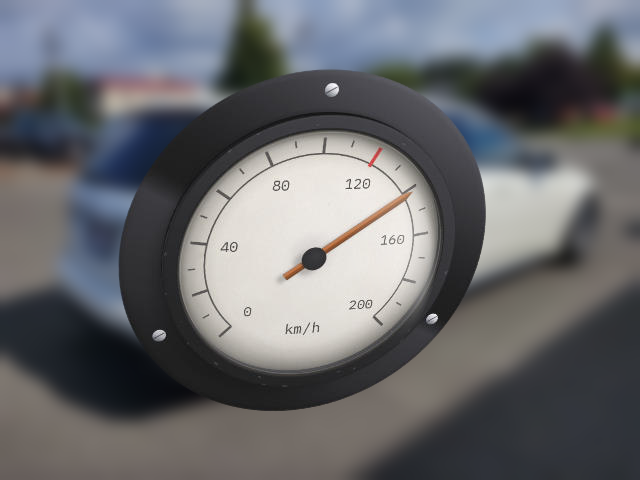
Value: 140,km/h
